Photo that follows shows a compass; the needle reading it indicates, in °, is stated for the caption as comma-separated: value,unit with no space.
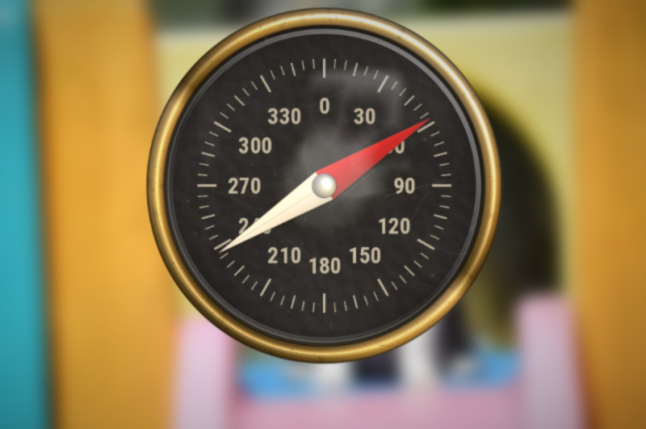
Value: 57.5,°
